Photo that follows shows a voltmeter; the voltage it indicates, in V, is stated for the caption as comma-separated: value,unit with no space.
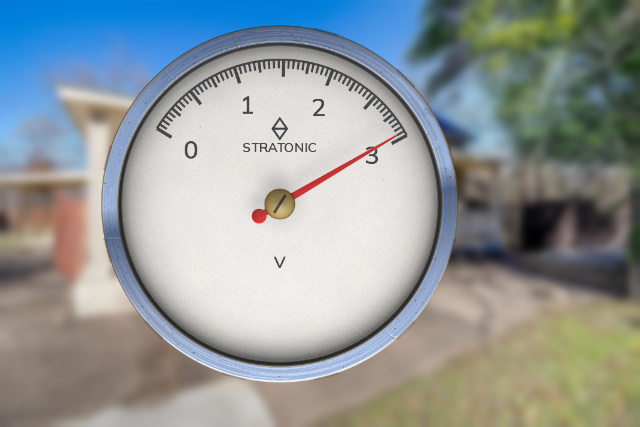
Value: 2.95,V
